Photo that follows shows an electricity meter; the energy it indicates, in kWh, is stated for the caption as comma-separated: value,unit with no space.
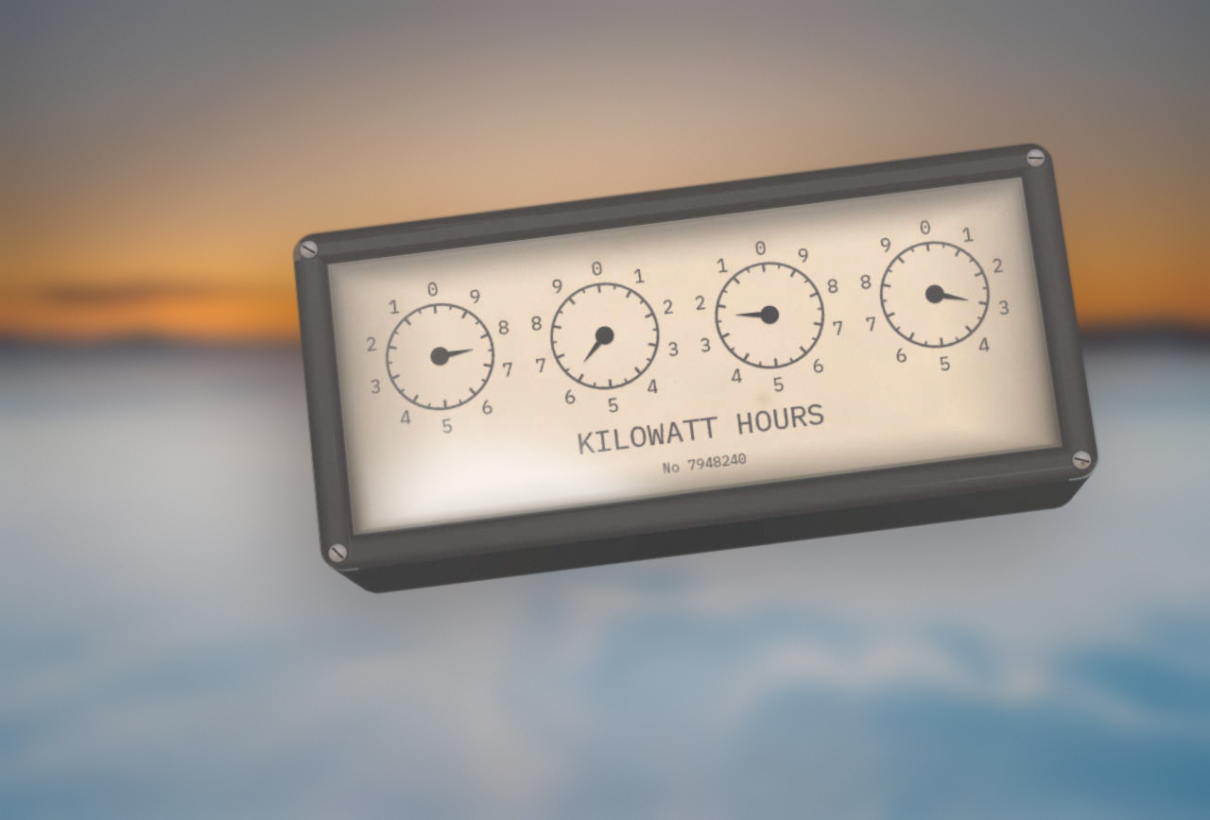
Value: 7623,kWh
